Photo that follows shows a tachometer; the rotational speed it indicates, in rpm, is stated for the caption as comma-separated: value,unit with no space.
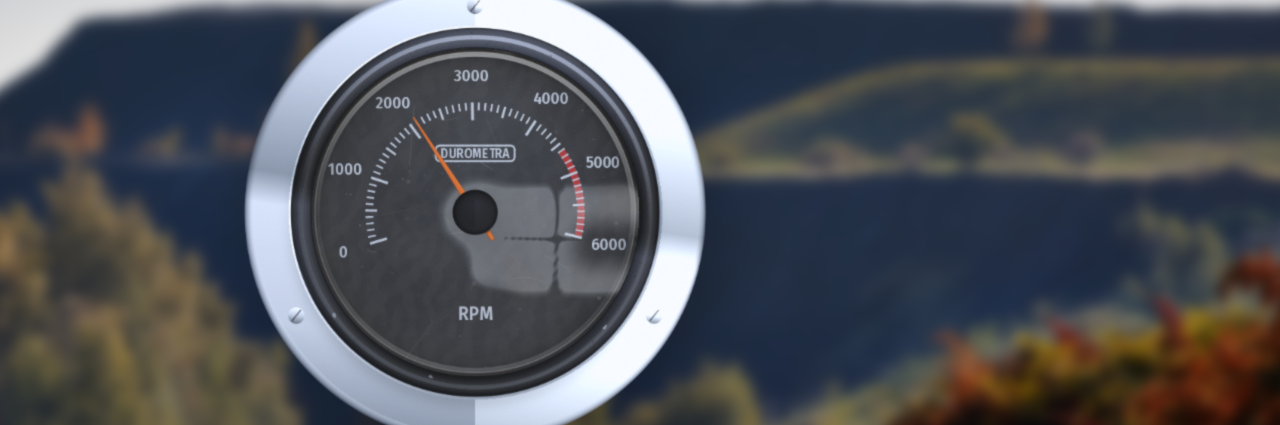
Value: 2100,rpm
